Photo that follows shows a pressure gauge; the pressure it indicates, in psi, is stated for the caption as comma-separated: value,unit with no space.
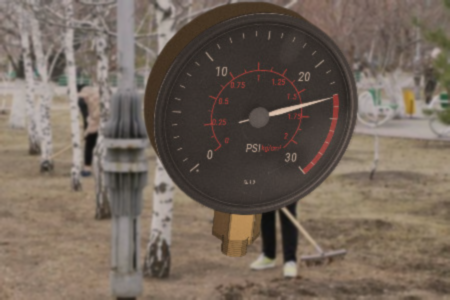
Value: 23,psi
